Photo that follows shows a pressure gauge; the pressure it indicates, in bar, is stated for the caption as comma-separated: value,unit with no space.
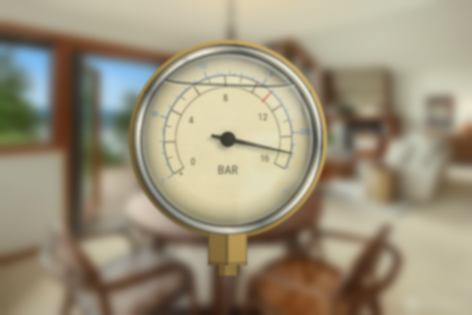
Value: 15,bar
